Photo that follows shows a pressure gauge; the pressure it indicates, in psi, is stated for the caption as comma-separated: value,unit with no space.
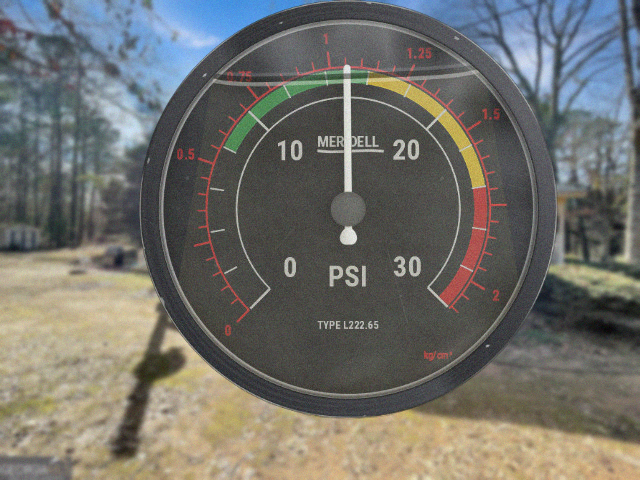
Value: 15,psi
